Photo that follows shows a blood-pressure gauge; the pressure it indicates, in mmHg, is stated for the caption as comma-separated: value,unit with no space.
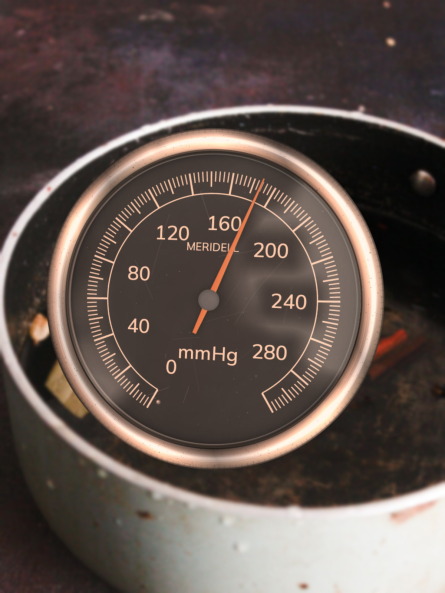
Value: 174,mmHg
